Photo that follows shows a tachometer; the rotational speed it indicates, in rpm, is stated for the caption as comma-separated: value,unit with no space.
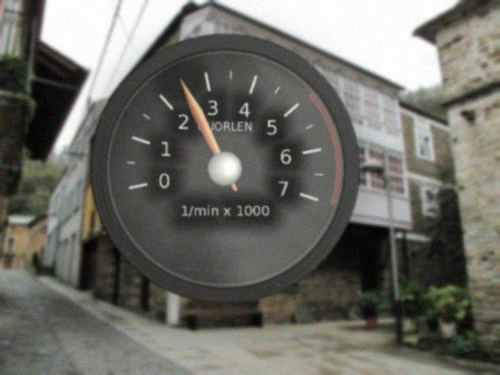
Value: 2500,rpm
